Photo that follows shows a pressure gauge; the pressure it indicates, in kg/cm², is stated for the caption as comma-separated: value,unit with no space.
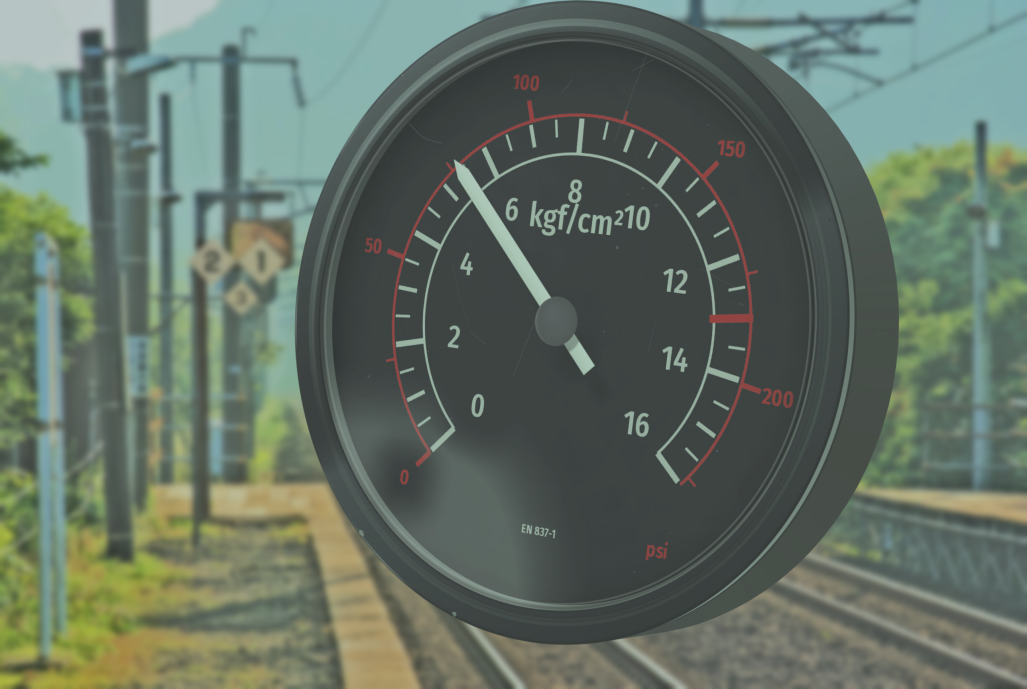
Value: 5.5,kg/cm²
